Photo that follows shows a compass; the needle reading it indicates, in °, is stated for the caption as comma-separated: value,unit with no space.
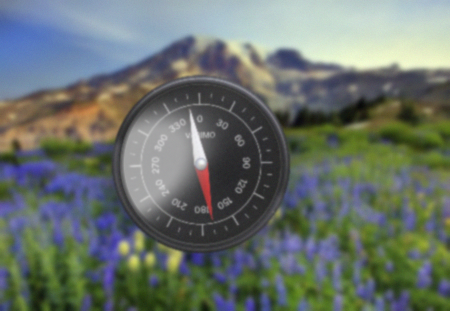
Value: 170,°
